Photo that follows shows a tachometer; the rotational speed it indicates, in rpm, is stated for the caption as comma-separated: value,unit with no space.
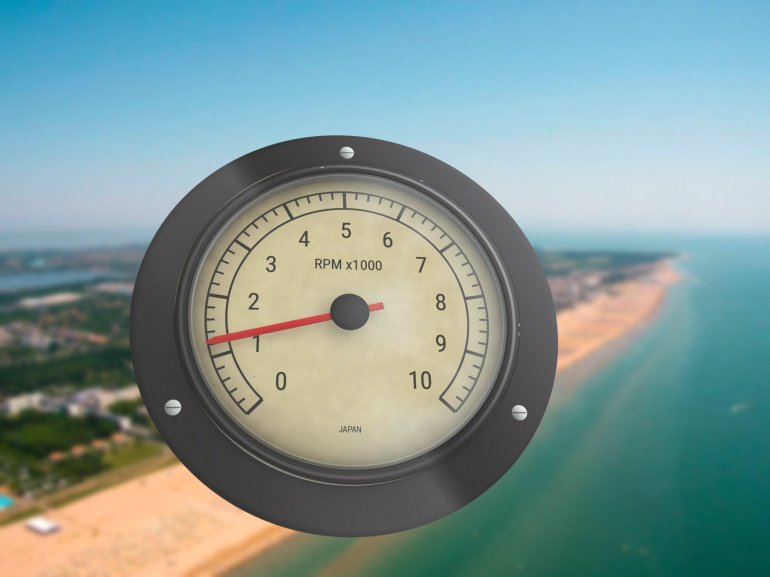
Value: 1200,rpm
